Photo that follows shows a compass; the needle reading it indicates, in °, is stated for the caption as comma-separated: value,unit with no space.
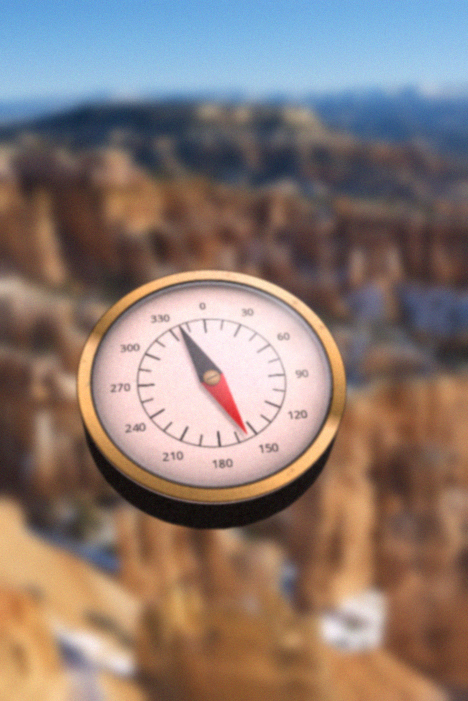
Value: 157.5,°
